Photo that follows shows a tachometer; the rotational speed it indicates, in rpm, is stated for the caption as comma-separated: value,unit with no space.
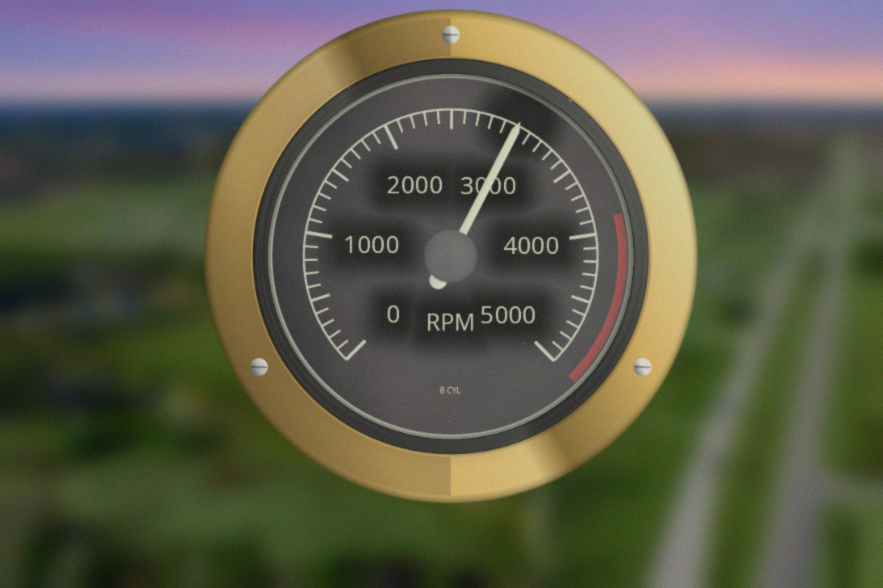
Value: 3000,rpm
